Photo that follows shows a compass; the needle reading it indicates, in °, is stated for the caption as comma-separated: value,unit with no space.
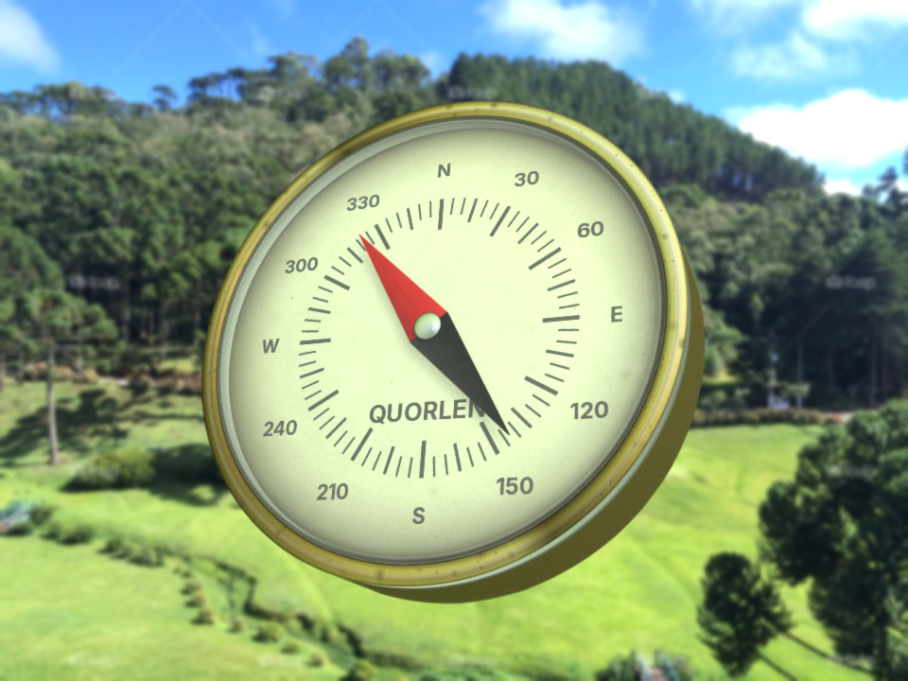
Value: 322.5,°
